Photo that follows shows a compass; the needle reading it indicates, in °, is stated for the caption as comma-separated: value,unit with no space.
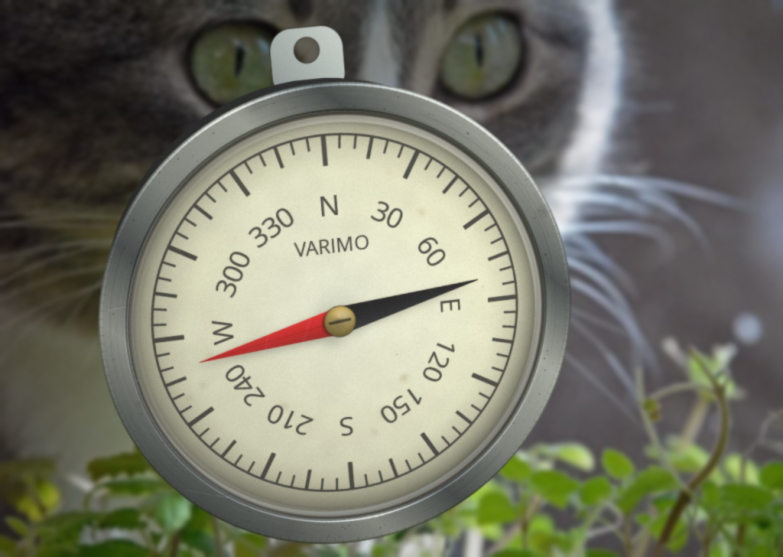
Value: 260,°
